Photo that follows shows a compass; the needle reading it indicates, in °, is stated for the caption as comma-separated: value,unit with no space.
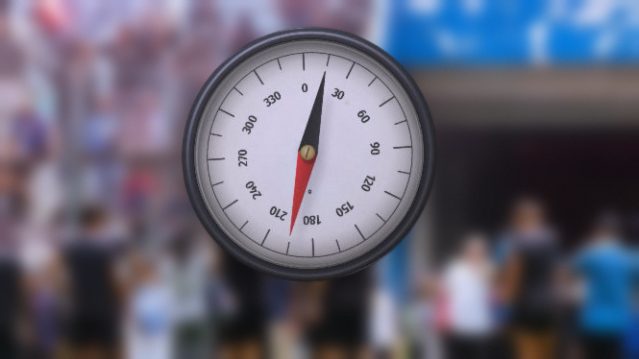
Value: 195,°
